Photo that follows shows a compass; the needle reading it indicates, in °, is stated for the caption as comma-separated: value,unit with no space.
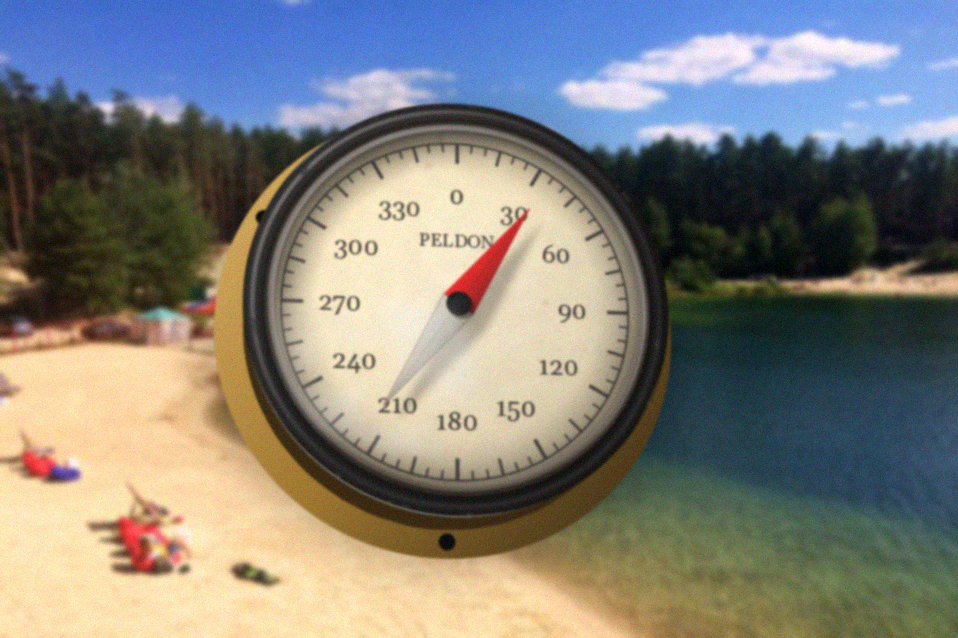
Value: 35,°
